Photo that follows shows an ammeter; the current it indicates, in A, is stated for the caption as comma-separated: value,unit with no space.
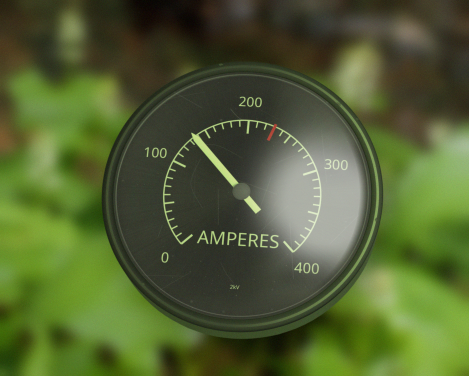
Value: 135,A
